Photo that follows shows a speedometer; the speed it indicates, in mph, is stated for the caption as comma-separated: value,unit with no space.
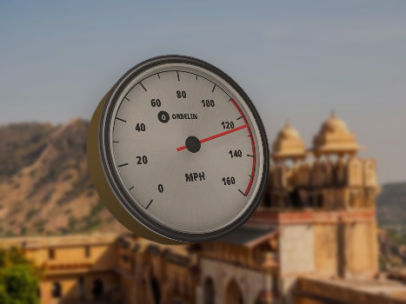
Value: 125,mph
